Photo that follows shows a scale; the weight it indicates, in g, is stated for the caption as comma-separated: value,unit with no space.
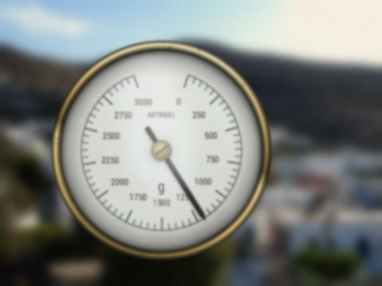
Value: 1200,g
